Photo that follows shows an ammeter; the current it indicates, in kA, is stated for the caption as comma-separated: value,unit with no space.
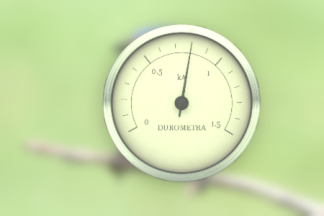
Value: 0.8,kA
